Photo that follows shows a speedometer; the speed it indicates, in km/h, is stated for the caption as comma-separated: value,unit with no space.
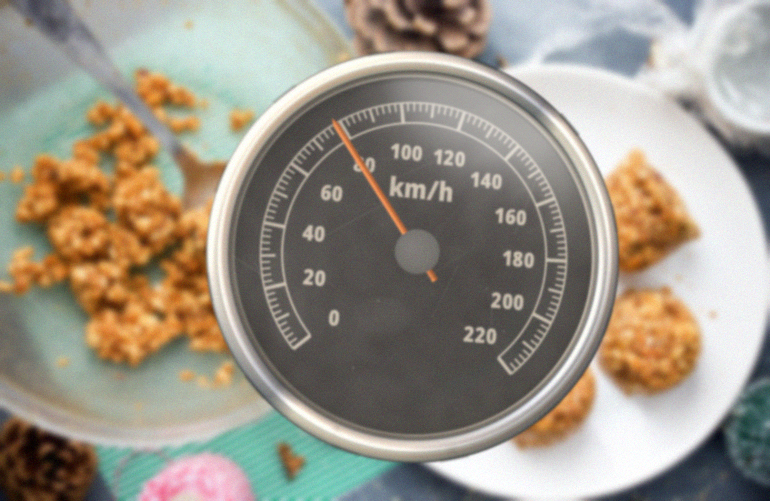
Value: 78,km/h
